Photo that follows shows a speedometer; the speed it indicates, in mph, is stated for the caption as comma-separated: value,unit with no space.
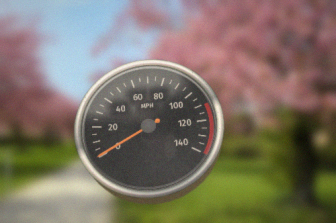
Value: 0,mph
